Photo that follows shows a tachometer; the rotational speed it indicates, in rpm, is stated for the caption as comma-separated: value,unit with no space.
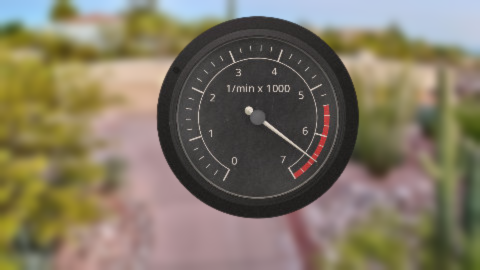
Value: 6500,rpm
